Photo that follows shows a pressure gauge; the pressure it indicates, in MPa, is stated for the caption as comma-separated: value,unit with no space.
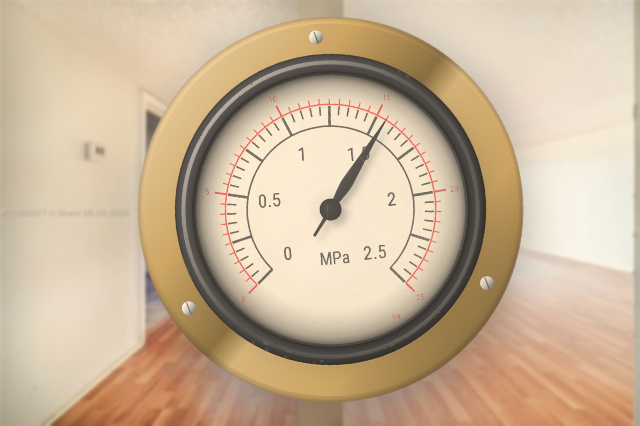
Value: 1.55,MPa
